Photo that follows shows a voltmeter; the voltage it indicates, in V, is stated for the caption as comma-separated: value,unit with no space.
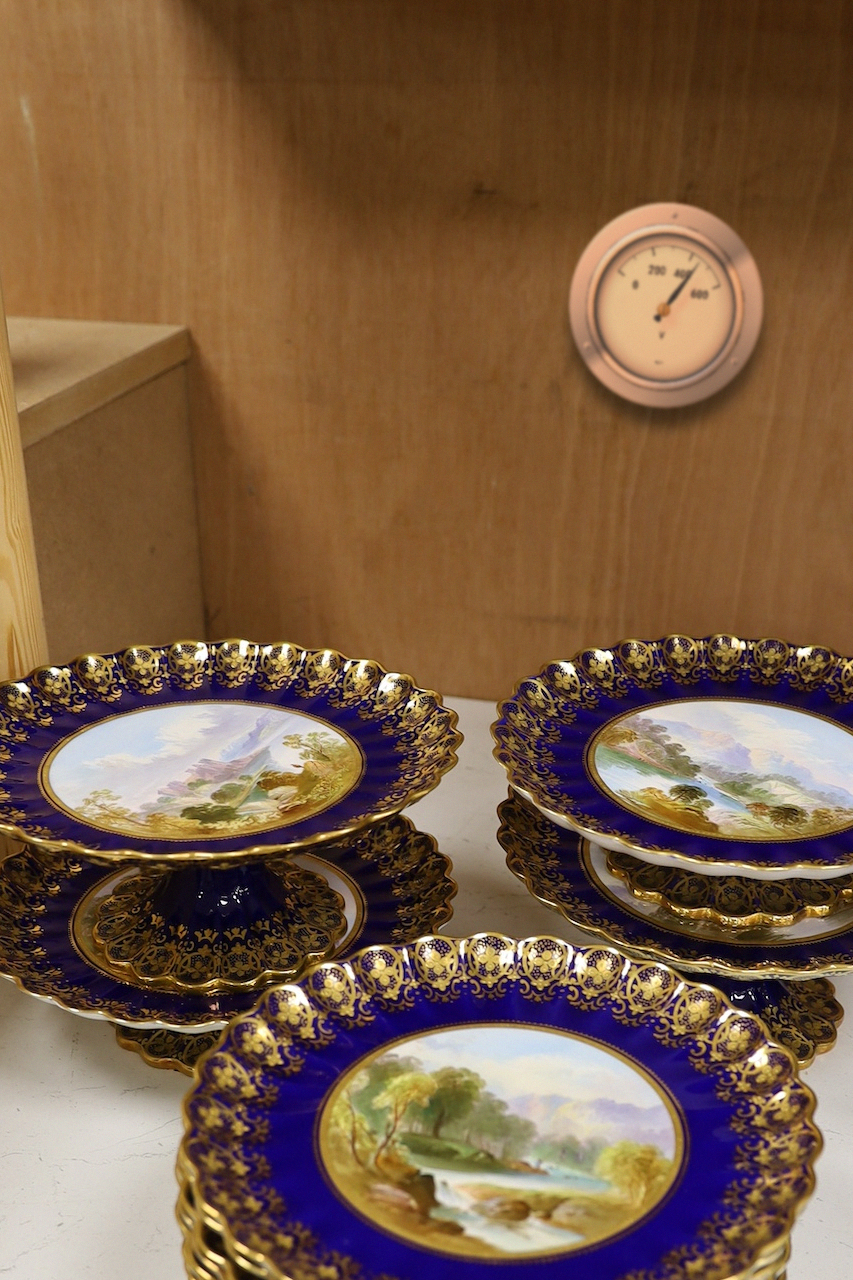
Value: 450,V
